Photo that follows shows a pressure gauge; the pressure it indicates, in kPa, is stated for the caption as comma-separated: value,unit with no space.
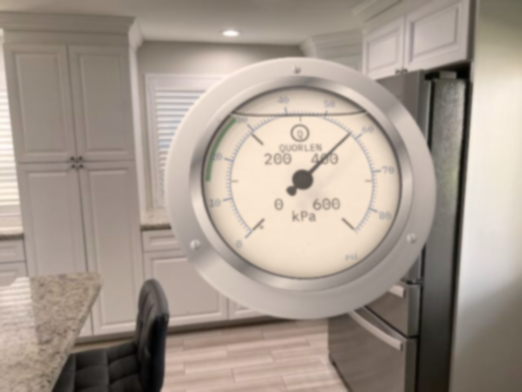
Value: 400,kPa
